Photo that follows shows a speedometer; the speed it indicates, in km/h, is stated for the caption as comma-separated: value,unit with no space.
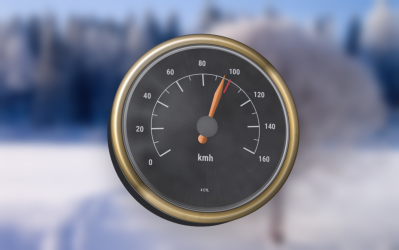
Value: 95,km/h
